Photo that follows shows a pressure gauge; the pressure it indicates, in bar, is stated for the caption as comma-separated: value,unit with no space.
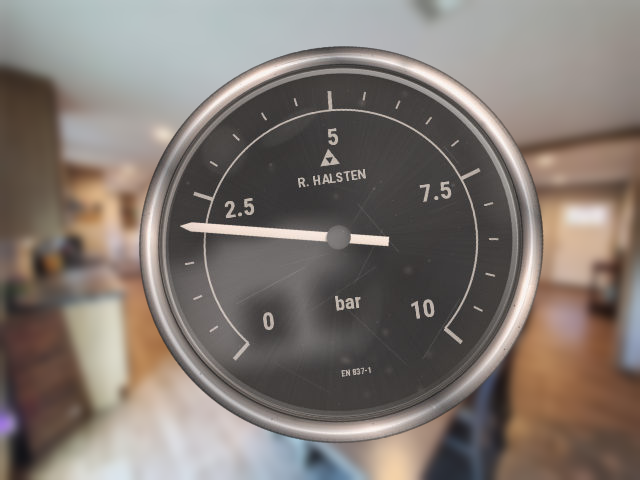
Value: 2,bar
